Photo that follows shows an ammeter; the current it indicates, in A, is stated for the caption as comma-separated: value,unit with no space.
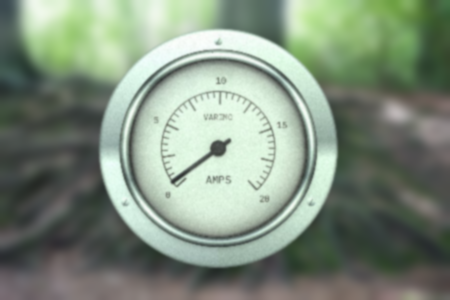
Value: 0.5,A
